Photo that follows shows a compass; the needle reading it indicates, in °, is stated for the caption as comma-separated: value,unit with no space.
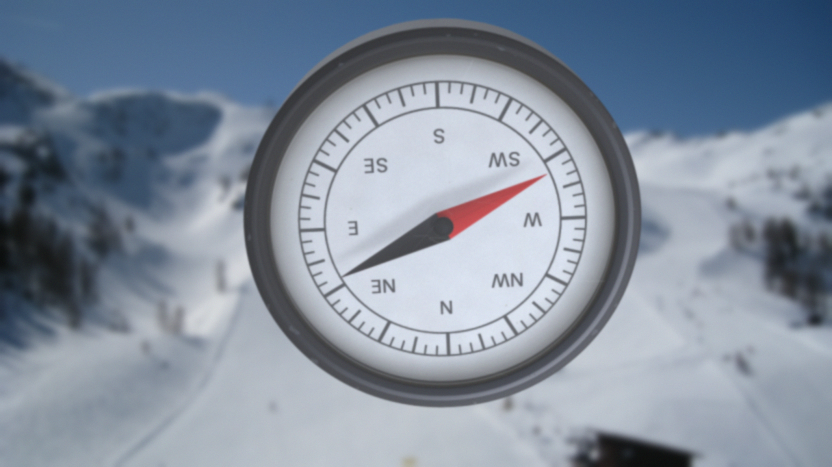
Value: 245,°
